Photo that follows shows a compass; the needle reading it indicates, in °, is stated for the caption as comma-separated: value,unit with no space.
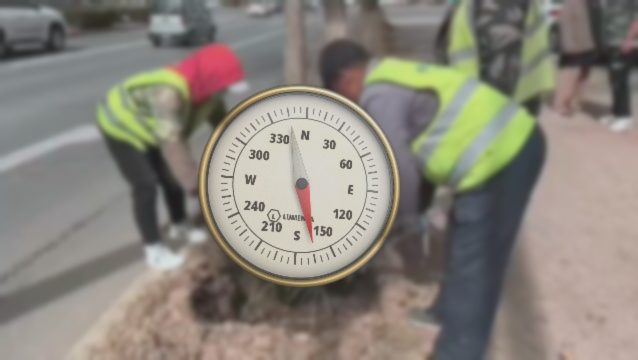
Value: 165,°
